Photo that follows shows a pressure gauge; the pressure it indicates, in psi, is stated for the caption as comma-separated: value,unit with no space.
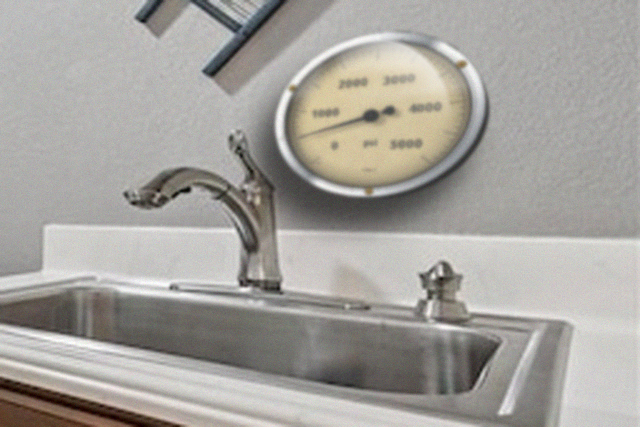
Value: 500,psi
